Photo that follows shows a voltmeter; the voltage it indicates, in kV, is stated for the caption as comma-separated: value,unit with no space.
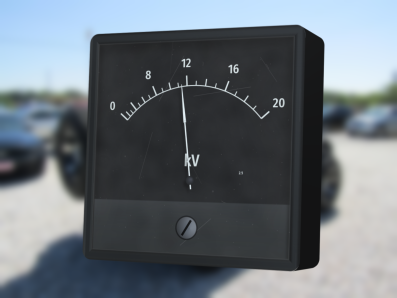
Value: 11.5,kV
